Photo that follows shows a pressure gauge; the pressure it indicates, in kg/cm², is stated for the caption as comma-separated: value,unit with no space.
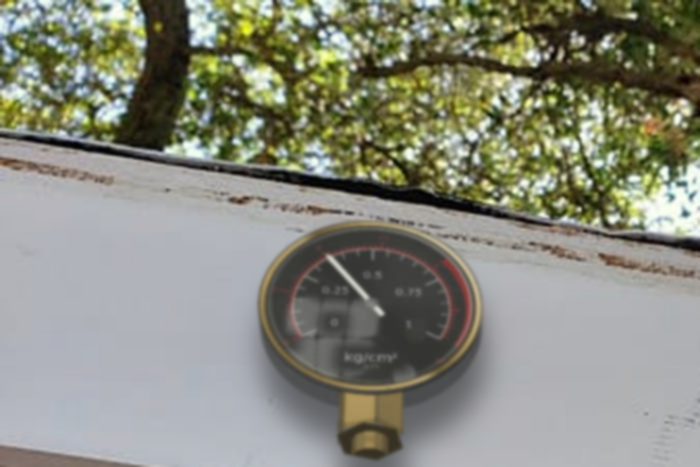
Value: 0.35,kg/cm²
